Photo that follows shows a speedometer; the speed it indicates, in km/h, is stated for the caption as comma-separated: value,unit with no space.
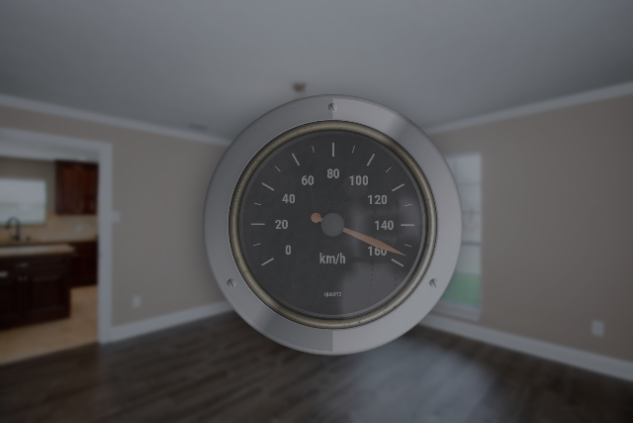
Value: 155,km/h
